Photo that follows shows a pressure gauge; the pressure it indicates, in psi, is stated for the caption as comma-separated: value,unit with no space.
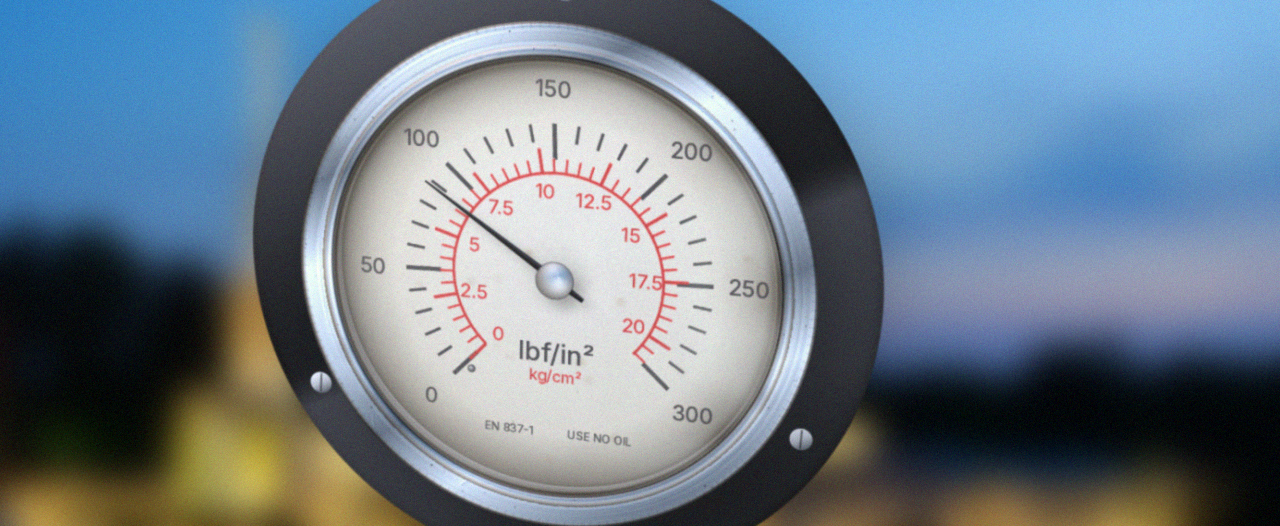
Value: 90,psi
